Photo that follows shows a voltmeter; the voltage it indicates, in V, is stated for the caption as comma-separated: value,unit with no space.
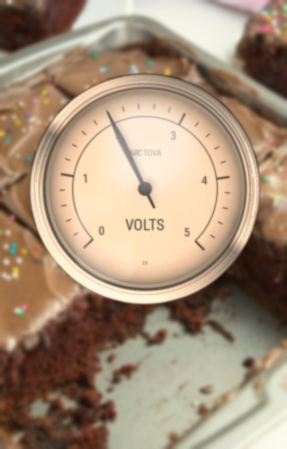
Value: 2,V
